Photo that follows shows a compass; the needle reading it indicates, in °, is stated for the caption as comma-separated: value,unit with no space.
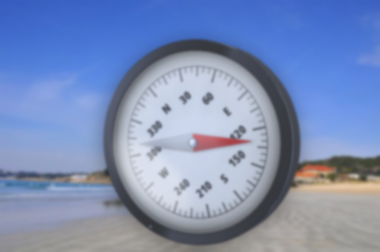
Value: 130,°
